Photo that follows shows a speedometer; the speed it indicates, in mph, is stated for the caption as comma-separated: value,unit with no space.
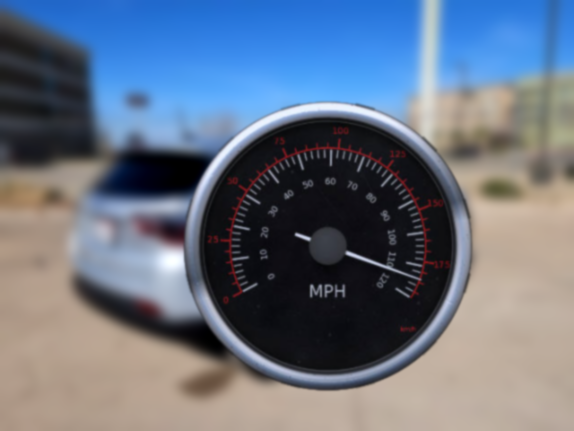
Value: 114,mph
